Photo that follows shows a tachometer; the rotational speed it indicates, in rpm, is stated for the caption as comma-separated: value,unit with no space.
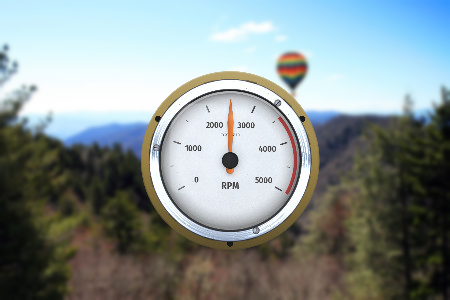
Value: 2500,rpm
